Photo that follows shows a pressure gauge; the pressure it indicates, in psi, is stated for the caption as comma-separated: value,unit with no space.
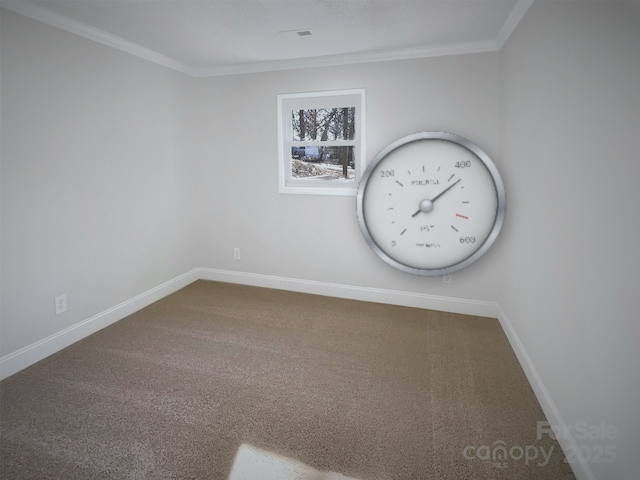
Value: 425,psi
